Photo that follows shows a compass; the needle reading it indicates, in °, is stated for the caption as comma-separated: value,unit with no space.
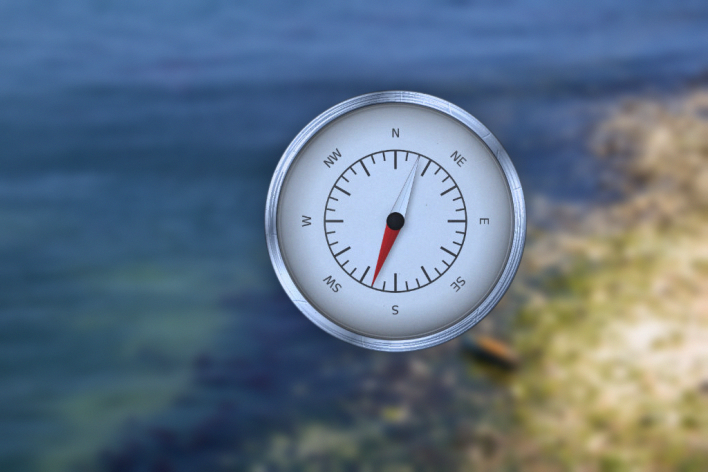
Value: 200,°
